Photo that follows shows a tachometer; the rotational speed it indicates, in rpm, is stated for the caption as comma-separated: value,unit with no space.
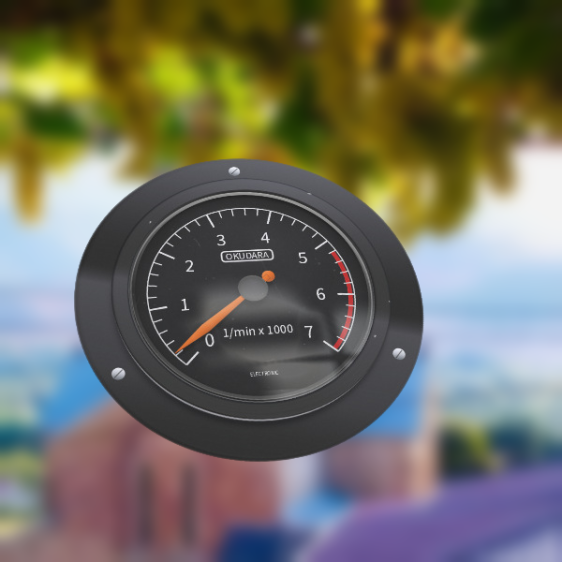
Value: 200,rpm
